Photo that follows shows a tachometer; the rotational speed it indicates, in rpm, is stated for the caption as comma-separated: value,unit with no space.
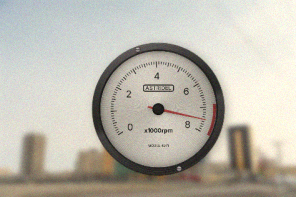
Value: 7500,rpm
